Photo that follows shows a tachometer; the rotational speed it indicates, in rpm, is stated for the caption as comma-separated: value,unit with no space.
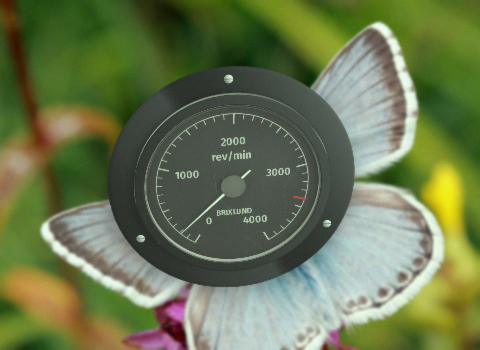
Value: 200,rpm
